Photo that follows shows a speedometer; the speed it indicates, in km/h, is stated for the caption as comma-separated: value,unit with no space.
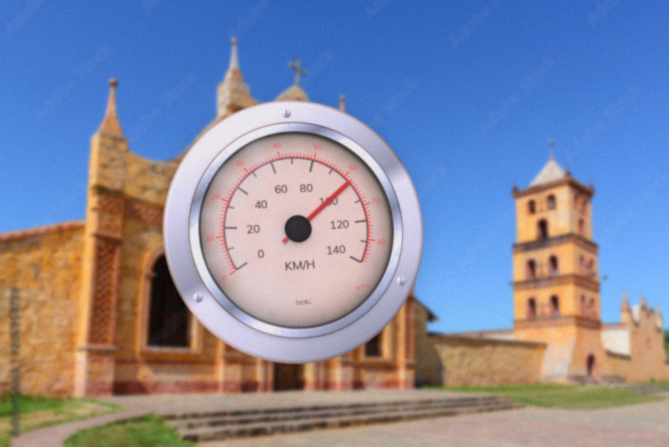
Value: 100,km/h
